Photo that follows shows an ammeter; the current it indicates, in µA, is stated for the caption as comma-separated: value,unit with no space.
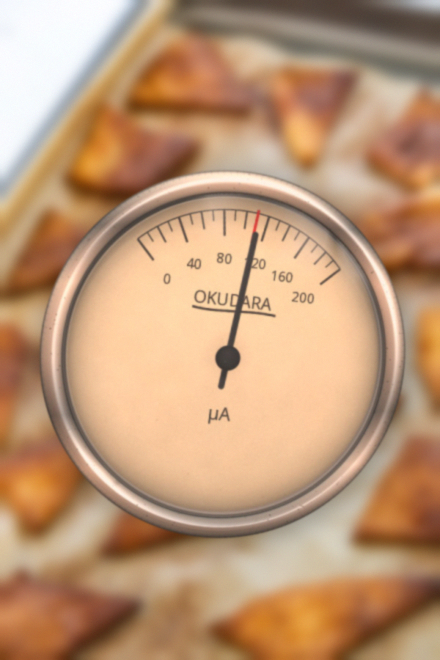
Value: 110,µA
